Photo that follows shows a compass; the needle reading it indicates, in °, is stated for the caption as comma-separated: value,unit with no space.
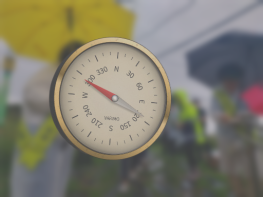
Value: 295,°
